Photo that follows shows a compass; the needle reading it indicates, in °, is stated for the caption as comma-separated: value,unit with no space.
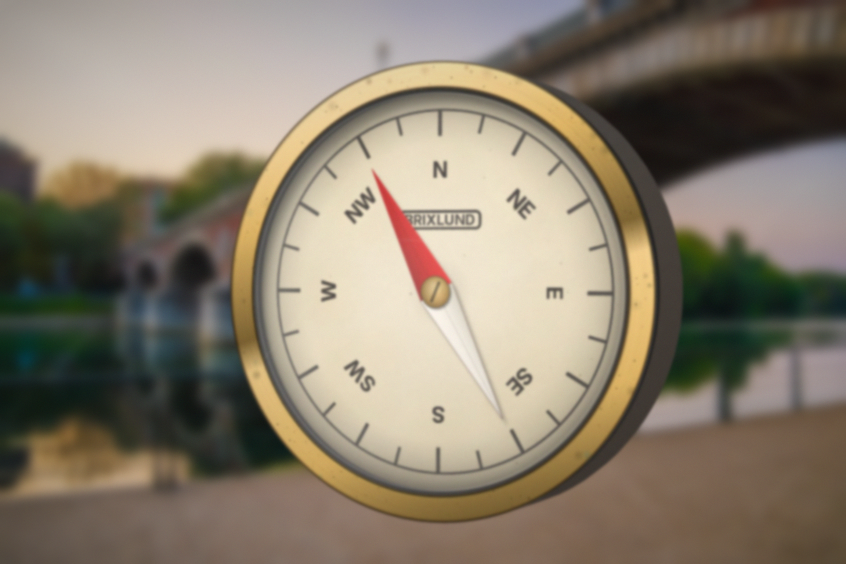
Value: 330,°
